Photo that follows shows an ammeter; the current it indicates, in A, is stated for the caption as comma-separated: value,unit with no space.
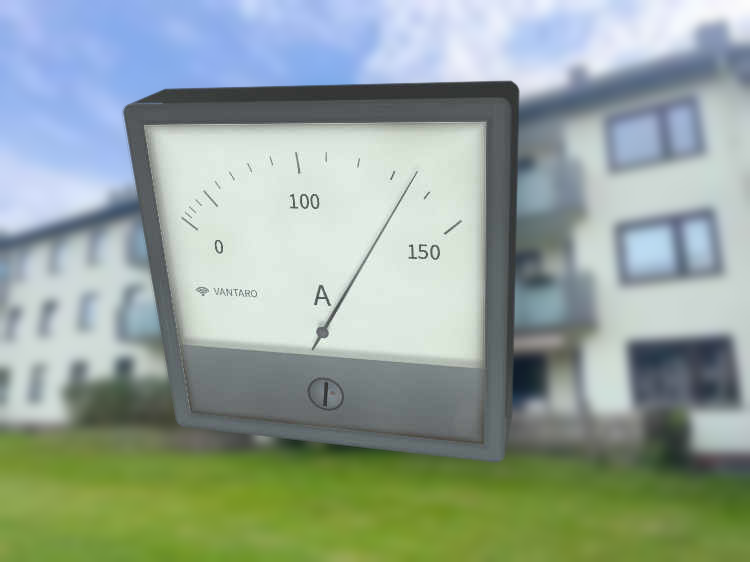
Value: 135,A
